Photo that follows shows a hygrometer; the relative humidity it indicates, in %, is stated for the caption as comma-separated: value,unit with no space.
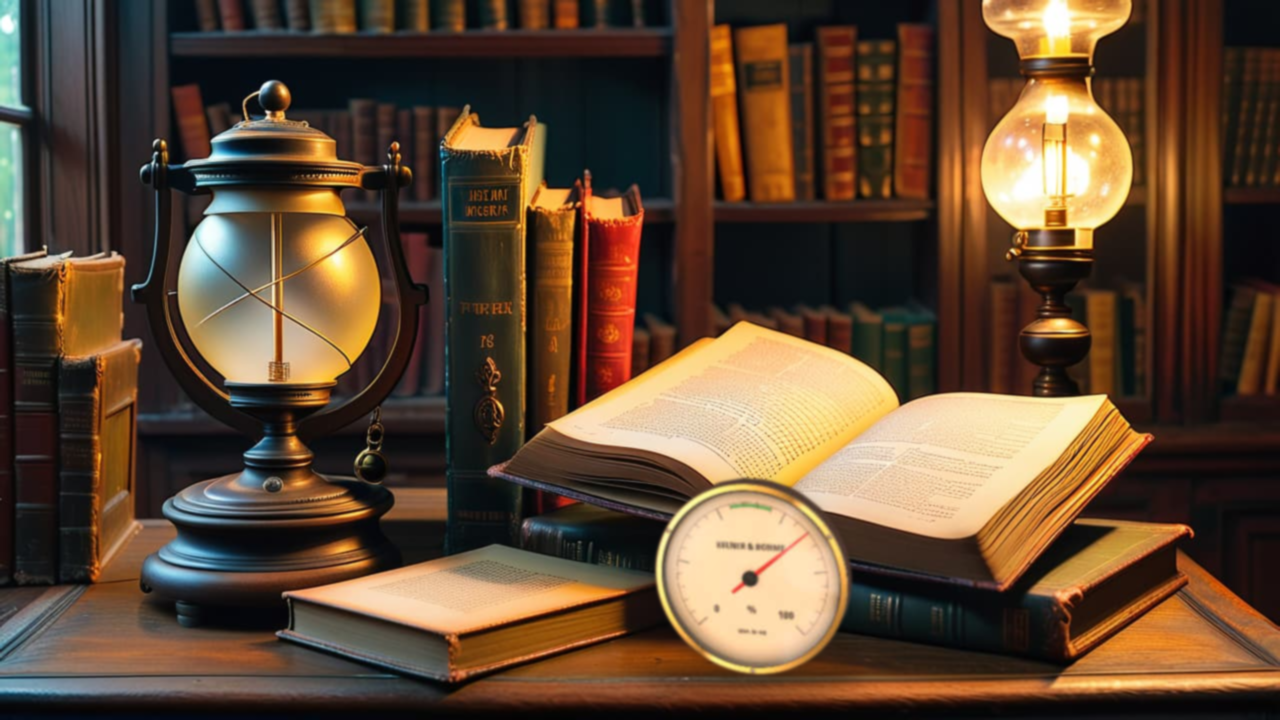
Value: 68,%
